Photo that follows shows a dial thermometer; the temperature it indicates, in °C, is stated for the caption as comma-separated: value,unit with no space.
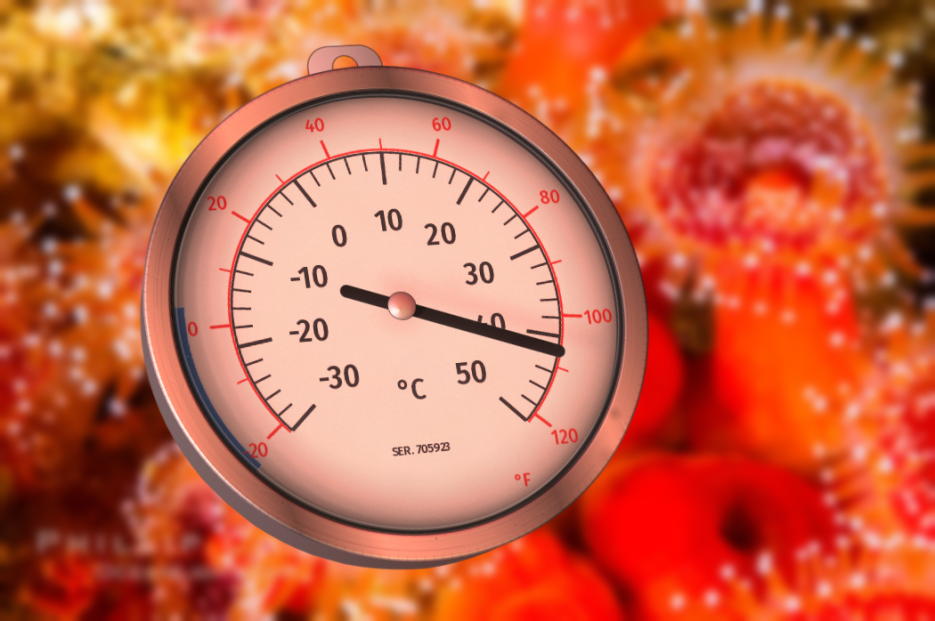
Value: 42,°C
